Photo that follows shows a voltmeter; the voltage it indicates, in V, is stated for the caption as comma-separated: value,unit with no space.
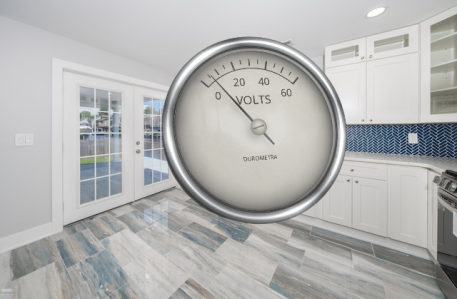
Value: 5,V
